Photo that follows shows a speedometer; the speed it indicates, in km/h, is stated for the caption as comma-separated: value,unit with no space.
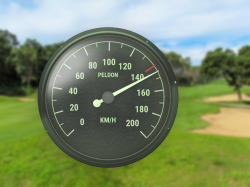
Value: 145,km/h
